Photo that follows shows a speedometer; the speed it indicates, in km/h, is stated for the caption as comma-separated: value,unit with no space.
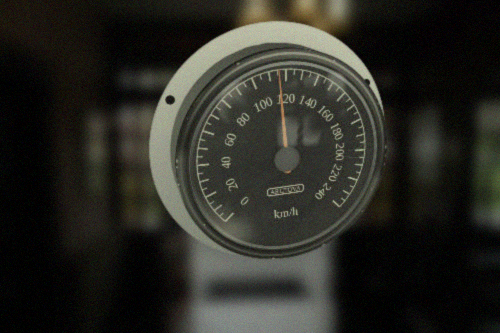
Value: 115,km/h
